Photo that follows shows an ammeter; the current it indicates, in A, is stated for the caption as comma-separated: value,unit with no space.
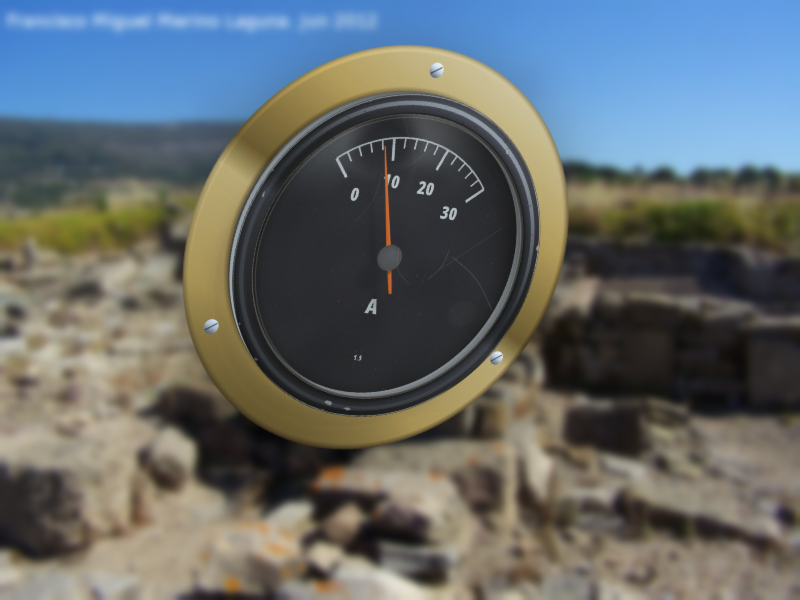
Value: 8,A
